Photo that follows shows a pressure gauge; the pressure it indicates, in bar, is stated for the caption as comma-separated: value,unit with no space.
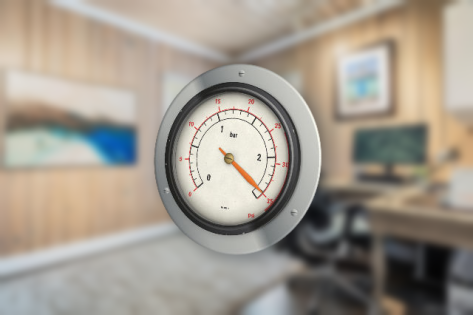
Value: 2.4,bar
